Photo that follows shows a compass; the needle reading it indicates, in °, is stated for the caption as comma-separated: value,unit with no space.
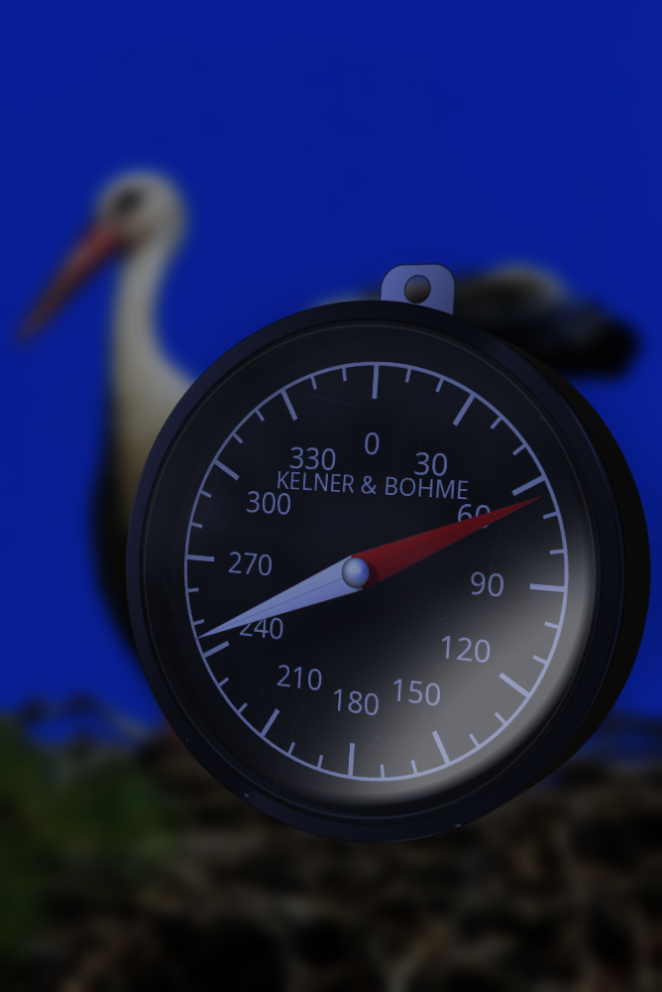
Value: 65,°
